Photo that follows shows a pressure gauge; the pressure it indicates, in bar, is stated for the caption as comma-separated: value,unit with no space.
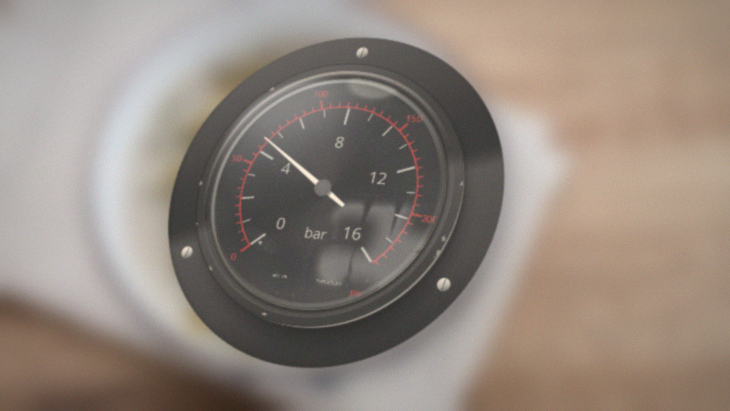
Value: 4.5,bar
